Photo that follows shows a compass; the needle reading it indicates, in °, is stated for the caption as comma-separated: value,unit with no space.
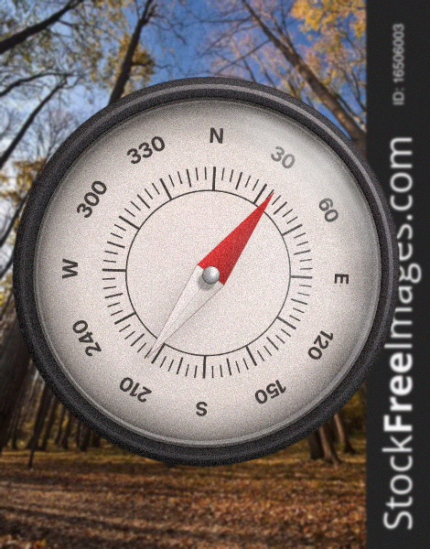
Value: 35,°
